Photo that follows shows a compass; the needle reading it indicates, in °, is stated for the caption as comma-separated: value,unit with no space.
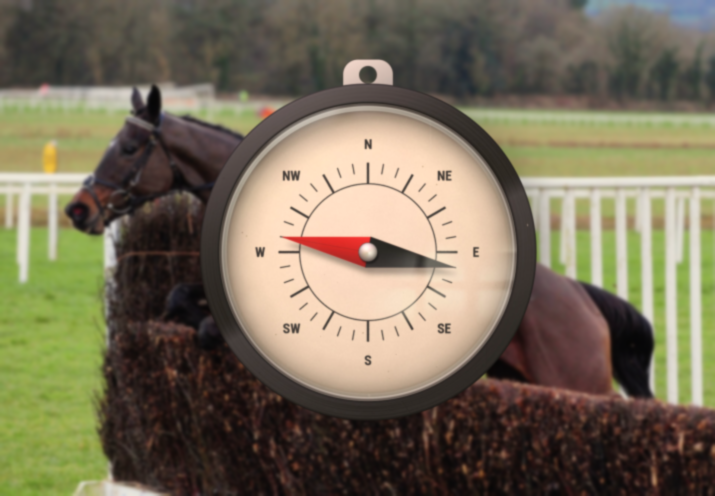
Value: 280,°
